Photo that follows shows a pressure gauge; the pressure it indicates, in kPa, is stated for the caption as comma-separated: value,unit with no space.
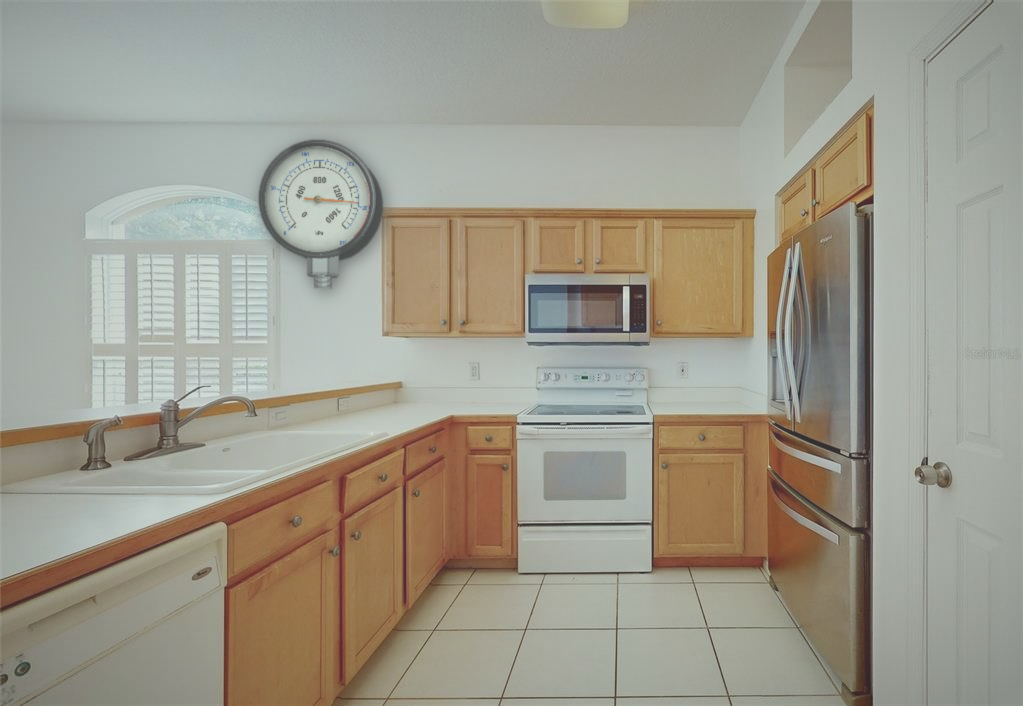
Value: 1350,kPa
